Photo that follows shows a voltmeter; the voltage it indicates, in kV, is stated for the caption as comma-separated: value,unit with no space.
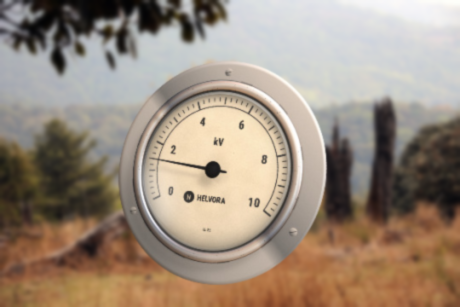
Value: 1.4,kV
